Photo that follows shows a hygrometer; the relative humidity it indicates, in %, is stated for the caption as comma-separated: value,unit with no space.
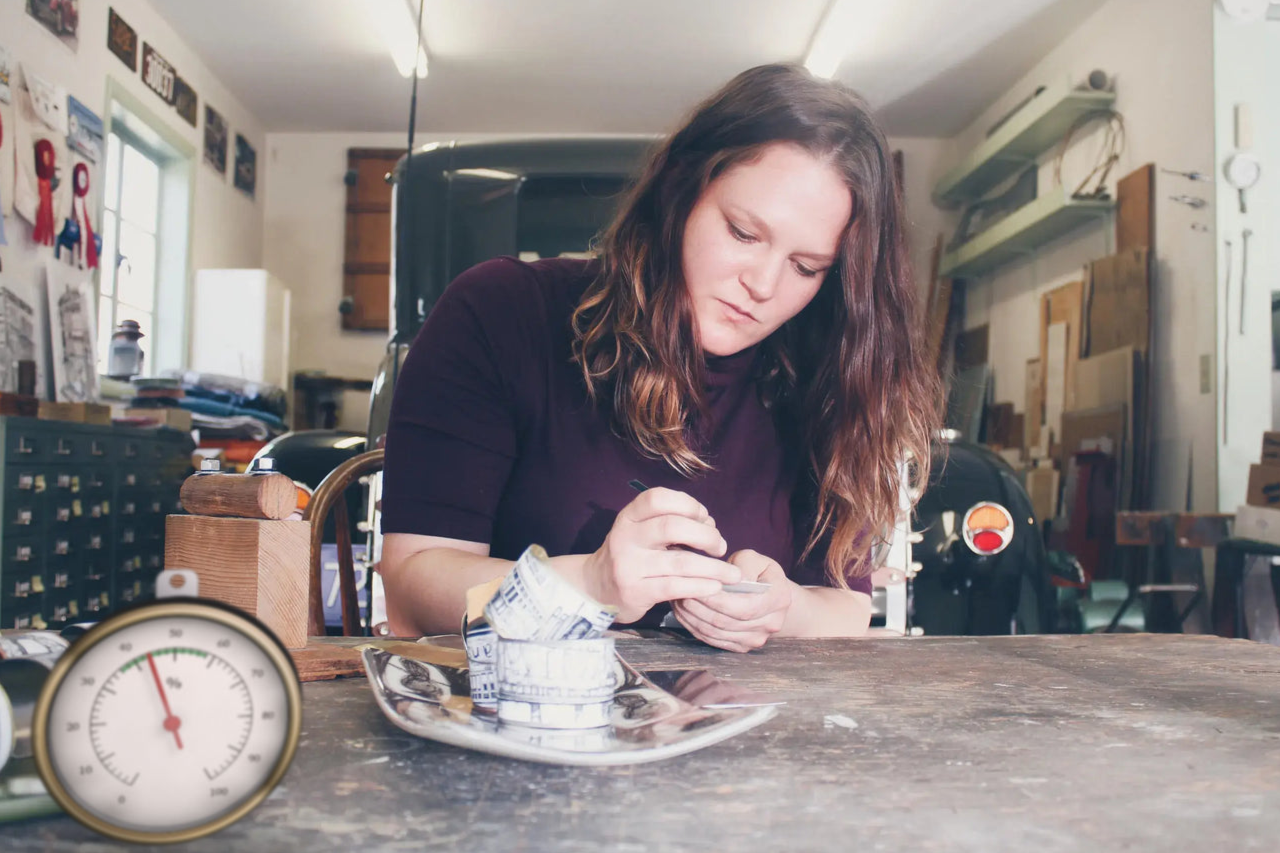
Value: 44,%
